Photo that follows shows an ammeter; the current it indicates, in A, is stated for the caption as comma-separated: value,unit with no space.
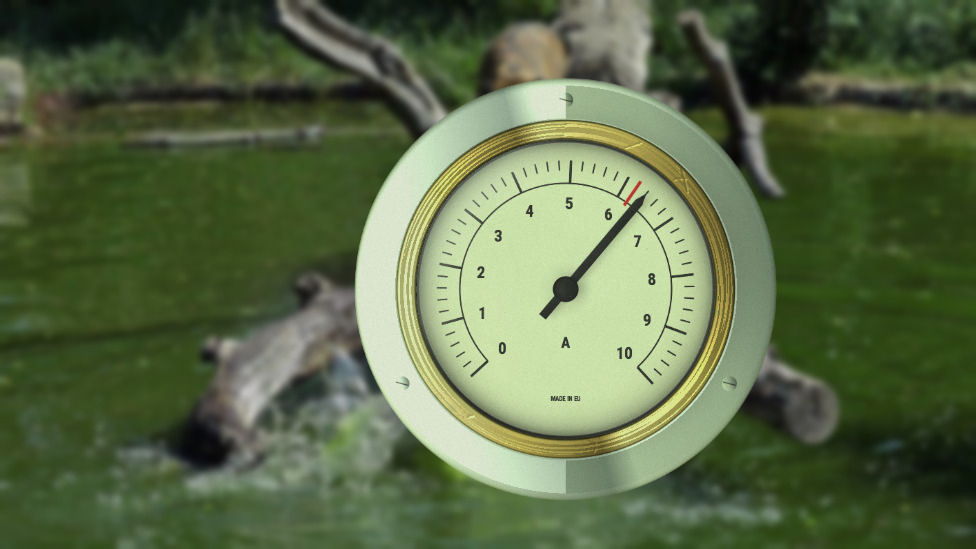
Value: 6.4,A
